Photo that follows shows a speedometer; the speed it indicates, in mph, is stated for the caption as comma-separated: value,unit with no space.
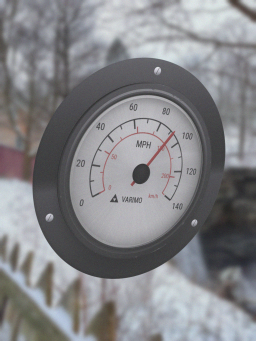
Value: 90,mph
